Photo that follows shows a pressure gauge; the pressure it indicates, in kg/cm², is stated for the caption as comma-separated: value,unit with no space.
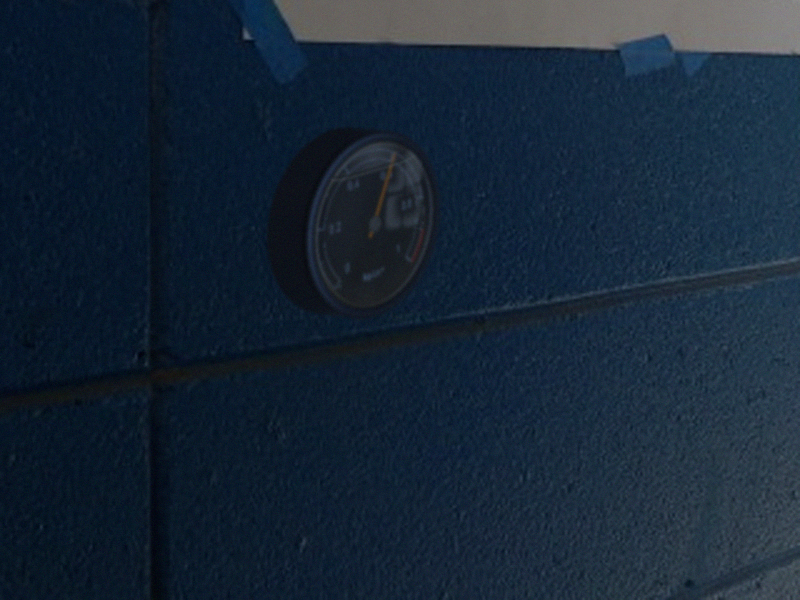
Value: 0.6,kg/cm²
